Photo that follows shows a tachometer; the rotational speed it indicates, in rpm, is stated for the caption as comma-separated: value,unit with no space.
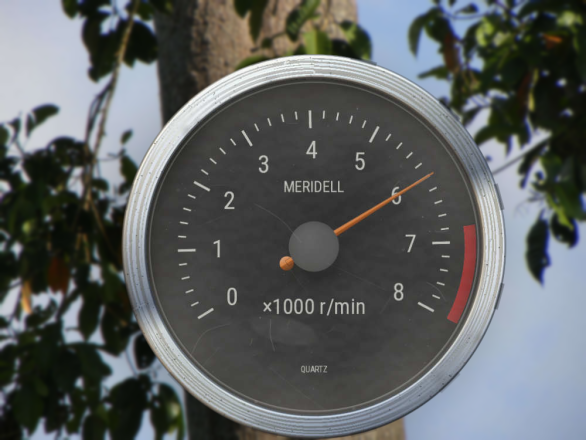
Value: 6000,rpm
